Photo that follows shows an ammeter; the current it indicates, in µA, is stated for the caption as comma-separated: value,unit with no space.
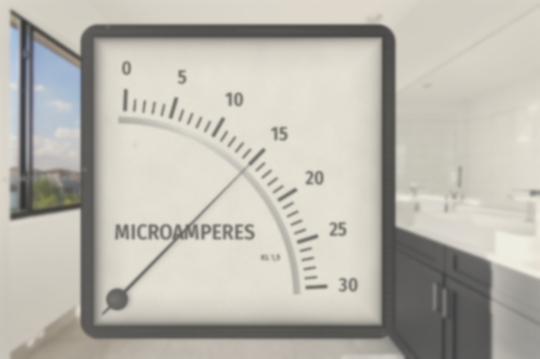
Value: 15,µA
